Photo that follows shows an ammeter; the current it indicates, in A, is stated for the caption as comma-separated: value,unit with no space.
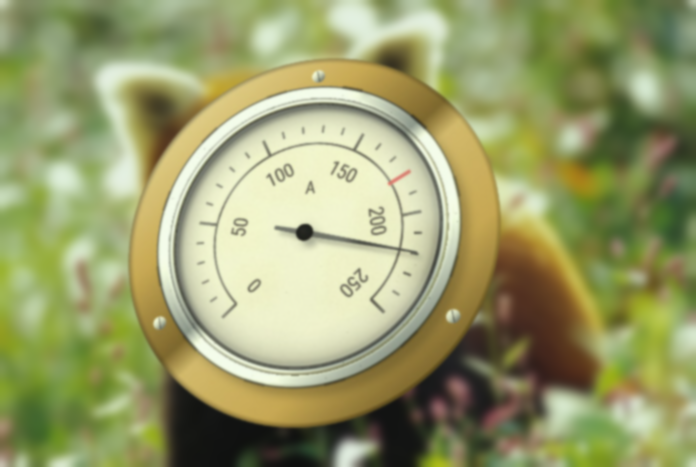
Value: 220,A
